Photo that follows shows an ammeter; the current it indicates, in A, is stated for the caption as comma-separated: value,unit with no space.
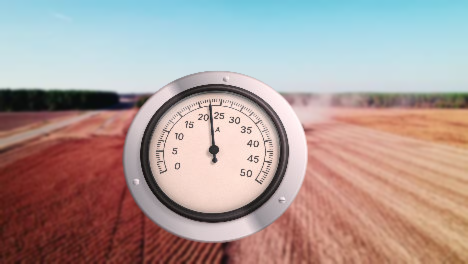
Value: 22.5,A
